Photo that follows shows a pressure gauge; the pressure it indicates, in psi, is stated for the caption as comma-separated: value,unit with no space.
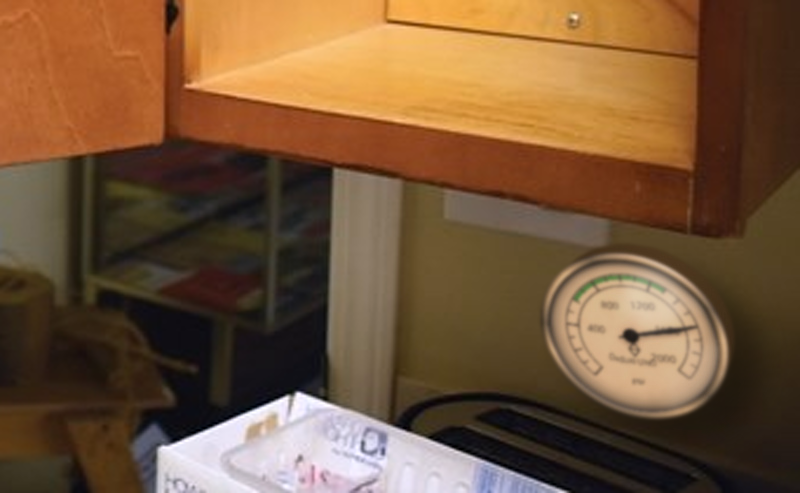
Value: 1600,psi
